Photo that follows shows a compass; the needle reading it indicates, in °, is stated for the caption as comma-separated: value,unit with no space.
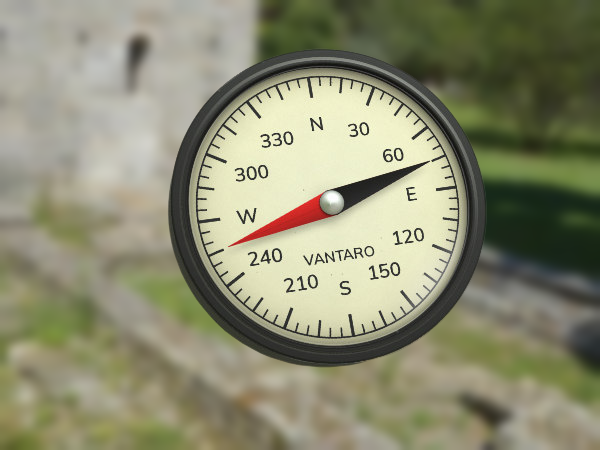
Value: 255,°
